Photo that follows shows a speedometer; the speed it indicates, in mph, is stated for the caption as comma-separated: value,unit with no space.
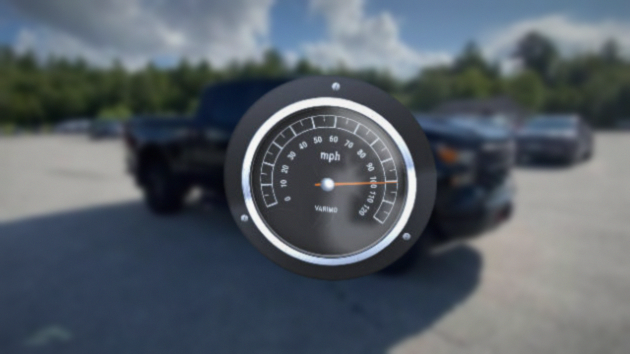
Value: 100,mph
